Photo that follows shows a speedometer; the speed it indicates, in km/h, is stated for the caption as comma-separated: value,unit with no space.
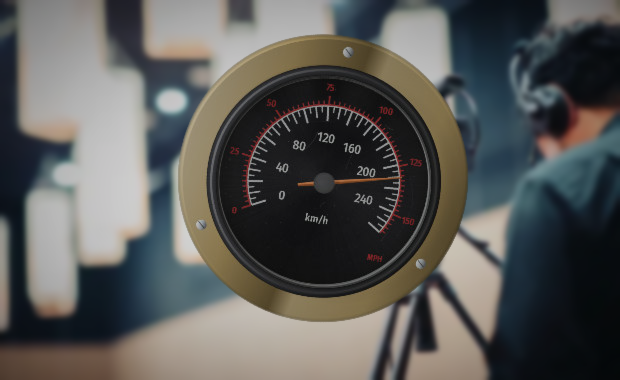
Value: 210,km/h
